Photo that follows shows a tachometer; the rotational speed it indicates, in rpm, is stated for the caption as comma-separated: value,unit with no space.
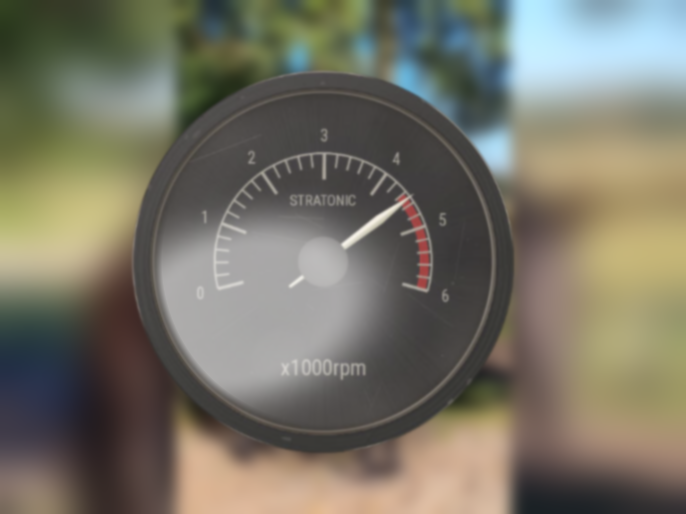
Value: 4500,rpm
